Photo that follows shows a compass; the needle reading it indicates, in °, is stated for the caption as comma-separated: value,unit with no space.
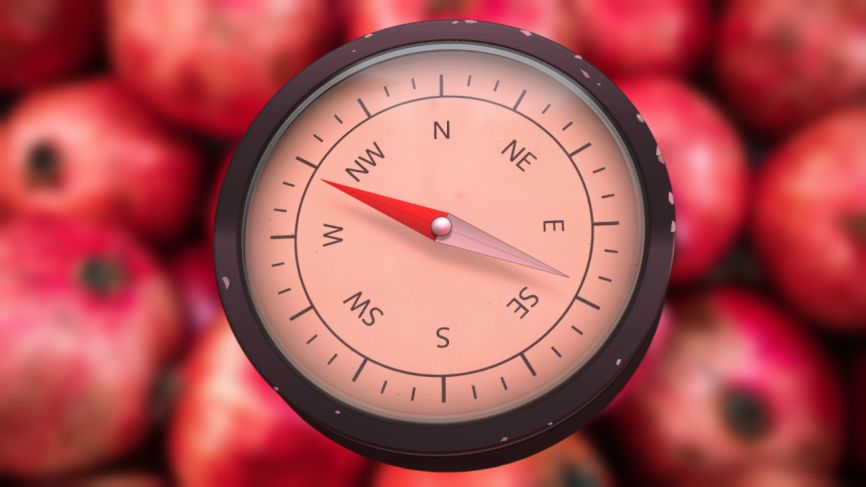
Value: 295,°
